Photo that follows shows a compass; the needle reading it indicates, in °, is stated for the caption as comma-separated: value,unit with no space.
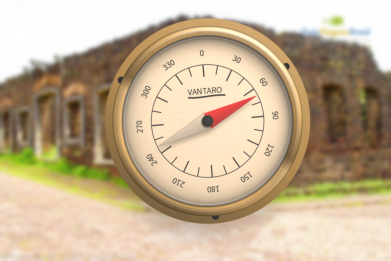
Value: 67.5,°
